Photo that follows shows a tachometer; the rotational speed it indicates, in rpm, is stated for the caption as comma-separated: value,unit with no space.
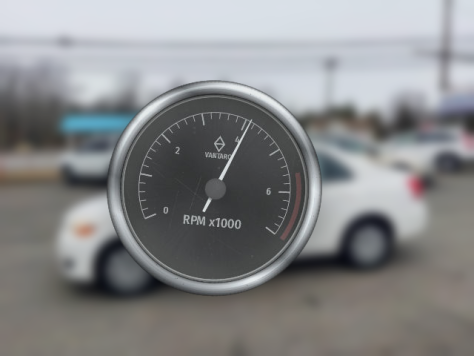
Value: 4100,rpm
